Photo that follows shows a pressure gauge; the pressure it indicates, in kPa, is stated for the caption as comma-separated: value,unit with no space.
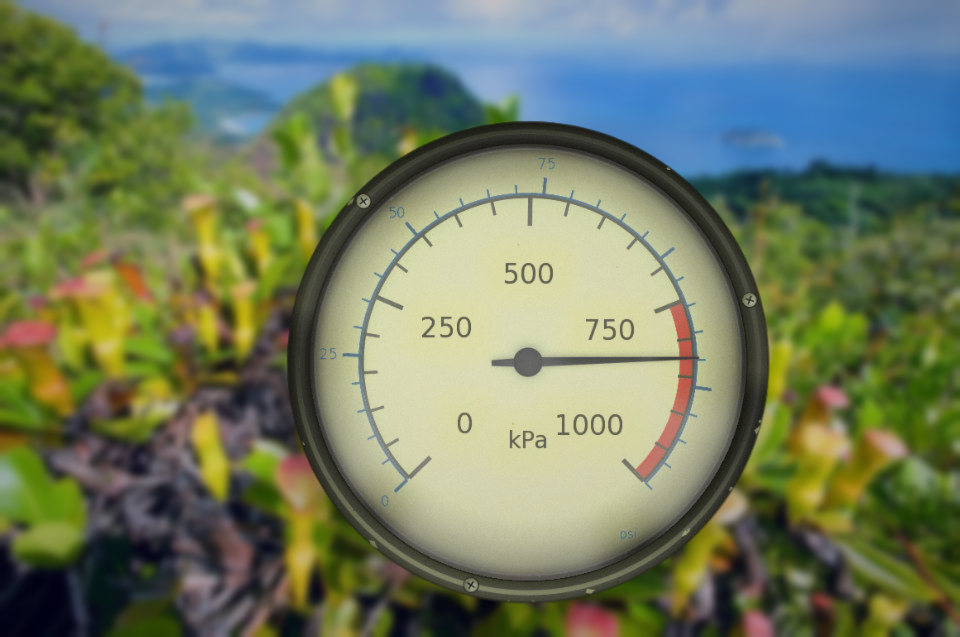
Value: 825,kPa
